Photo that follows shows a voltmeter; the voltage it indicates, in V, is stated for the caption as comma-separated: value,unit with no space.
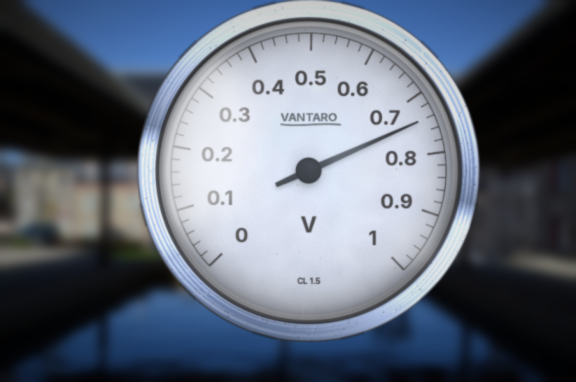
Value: 0.74,V
